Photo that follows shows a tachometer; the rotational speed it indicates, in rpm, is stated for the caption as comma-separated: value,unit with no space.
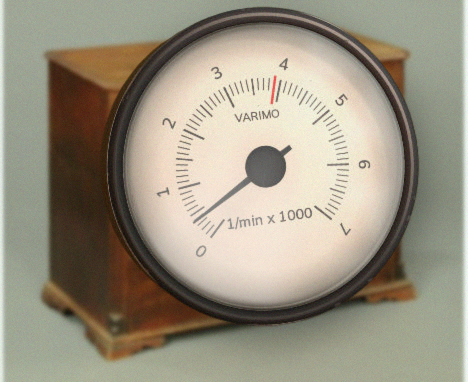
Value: 400,rpm
